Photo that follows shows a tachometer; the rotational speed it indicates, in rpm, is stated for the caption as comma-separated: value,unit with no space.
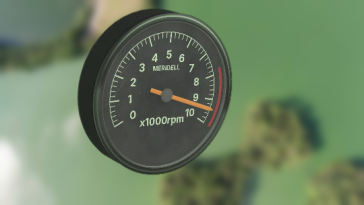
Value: 9400,rpm
